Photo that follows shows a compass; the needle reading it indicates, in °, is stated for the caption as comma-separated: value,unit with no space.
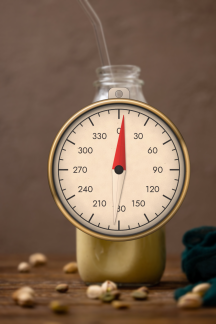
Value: 5,°
